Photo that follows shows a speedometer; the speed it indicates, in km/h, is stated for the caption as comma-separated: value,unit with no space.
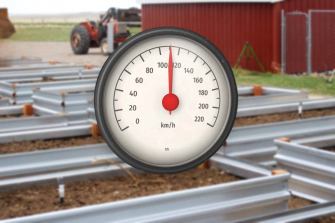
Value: 110,km/h
